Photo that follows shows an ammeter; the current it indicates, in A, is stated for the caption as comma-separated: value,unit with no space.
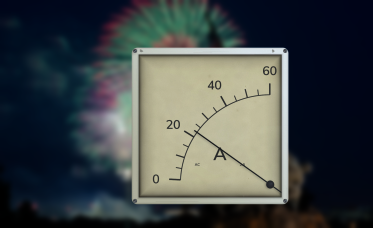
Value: 22.5,A
